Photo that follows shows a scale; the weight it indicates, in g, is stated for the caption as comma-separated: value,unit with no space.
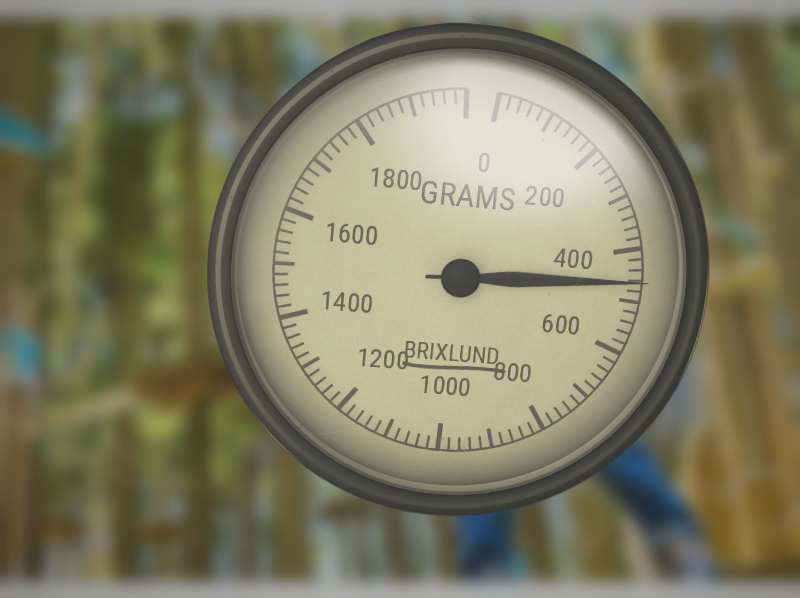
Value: 460,g
